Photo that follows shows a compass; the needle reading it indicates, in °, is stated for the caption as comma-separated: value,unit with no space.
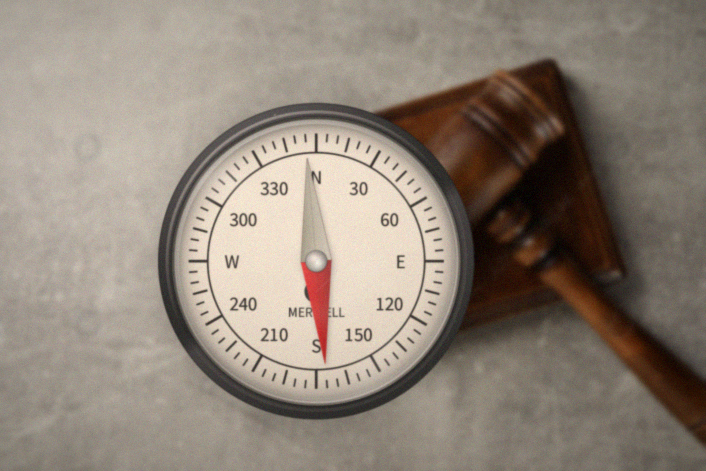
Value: 175,°
